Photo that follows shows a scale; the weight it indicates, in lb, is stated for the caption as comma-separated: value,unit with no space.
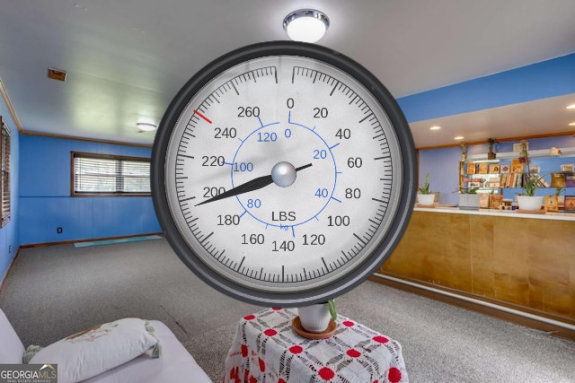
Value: 196,lb
